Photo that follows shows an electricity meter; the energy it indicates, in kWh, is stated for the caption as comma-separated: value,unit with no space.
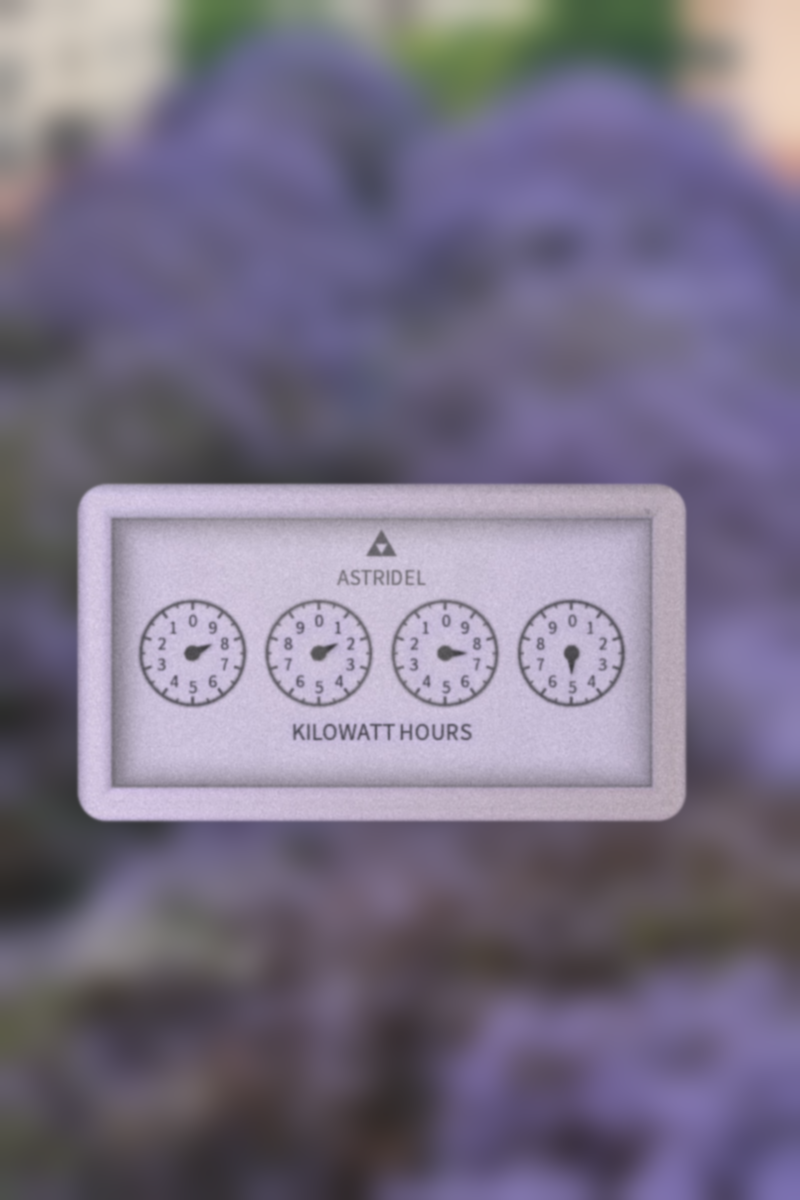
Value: 8175,kWh
